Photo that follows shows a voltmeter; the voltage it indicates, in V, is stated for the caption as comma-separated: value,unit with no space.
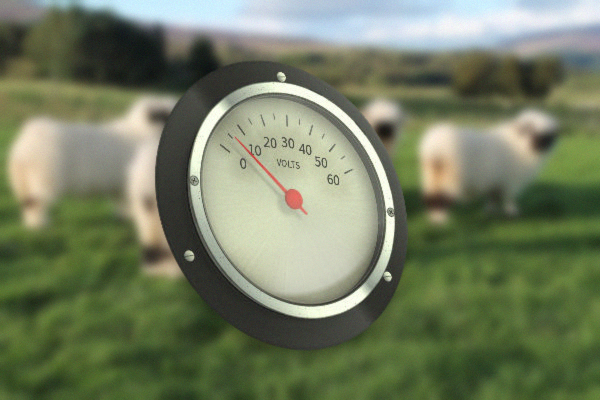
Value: 5,V
